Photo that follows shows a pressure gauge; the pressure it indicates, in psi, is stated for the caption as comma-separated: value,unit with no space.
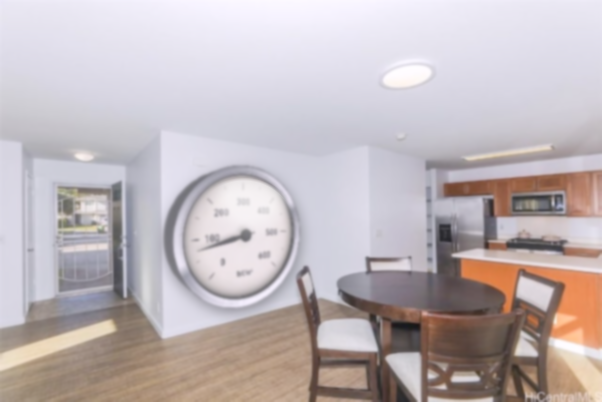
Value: 75,psi
